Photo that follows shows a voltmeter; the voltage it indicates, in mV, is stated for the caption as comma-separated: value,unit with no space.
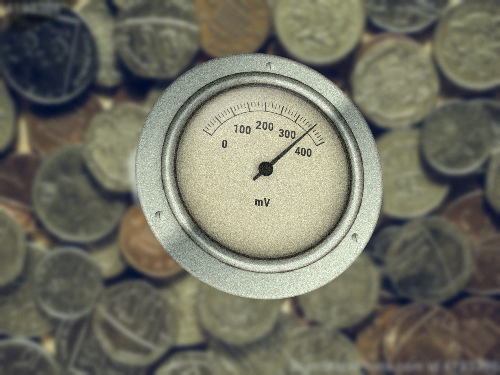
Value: 350,mV
